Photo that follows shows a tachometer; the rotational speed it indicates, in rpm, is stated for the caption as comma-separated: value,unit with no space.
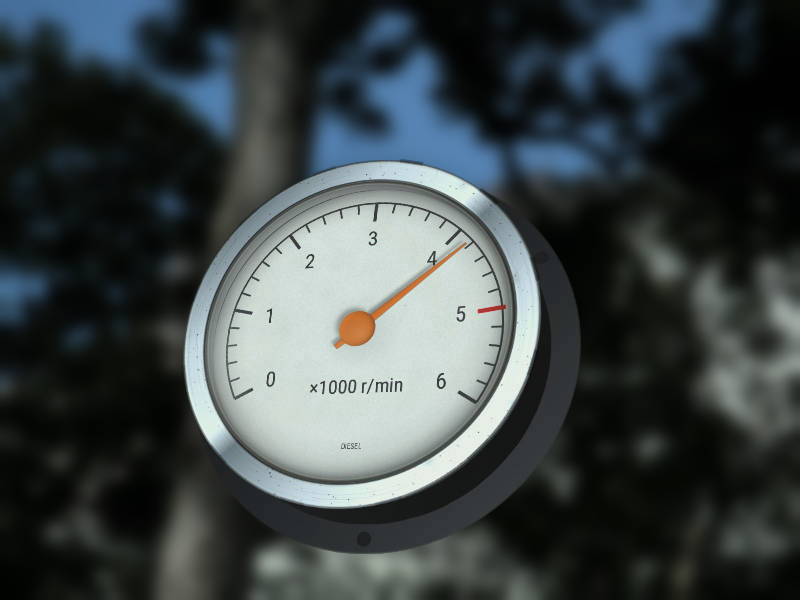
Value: 4200,rpm
